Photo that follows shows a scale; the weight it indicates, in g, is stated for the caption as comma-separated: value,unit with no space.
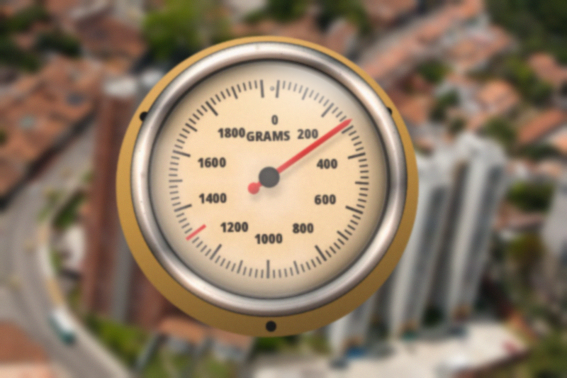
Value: 280,g
